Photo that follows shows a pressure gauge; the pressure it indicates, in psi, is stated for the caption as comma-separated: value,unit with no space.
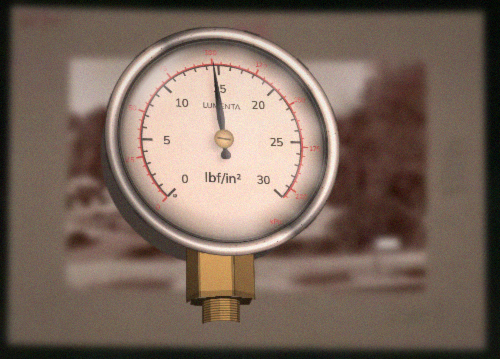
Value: 14.5,psi
